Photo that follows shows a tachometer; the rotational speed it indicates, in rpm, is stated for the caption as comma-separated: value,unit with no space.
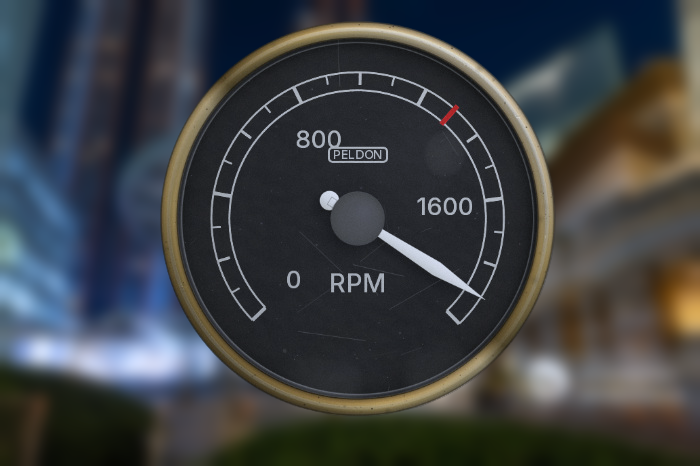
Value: 1900,rpm
